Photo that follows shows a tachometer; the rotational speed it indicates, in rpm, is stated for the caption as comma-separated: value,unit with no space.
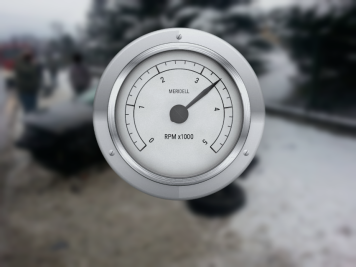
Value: 3400,rpm
